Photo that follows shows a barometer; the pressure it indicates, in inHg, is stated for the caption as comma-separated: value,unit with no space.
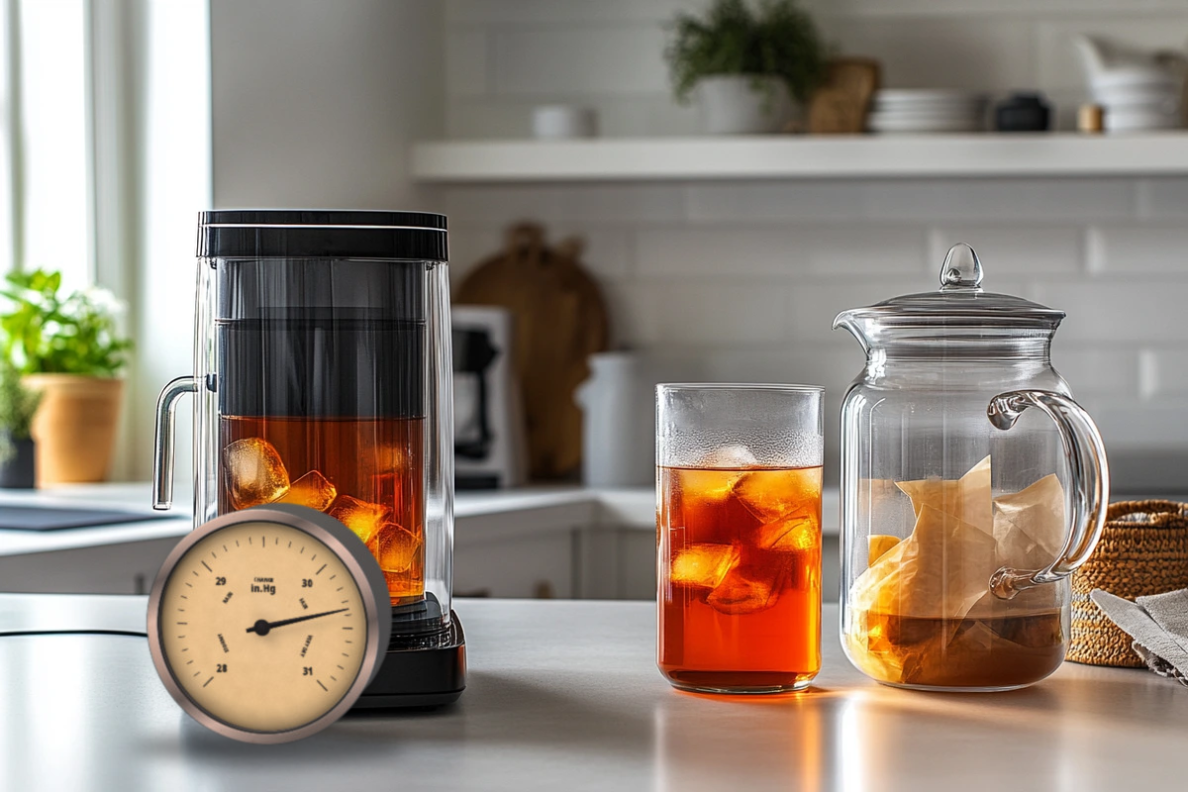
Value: 30.35,inHg
